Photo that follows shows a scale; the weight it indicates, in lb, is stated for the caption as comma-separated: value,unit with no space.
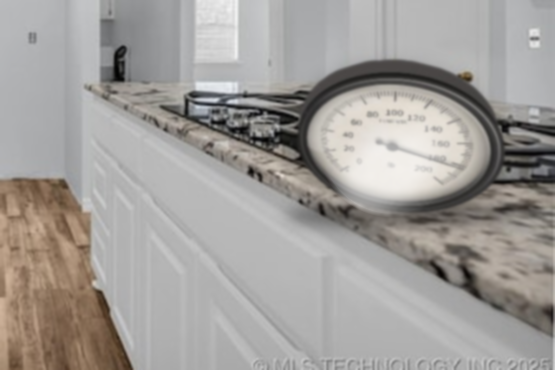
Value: 180,lb
